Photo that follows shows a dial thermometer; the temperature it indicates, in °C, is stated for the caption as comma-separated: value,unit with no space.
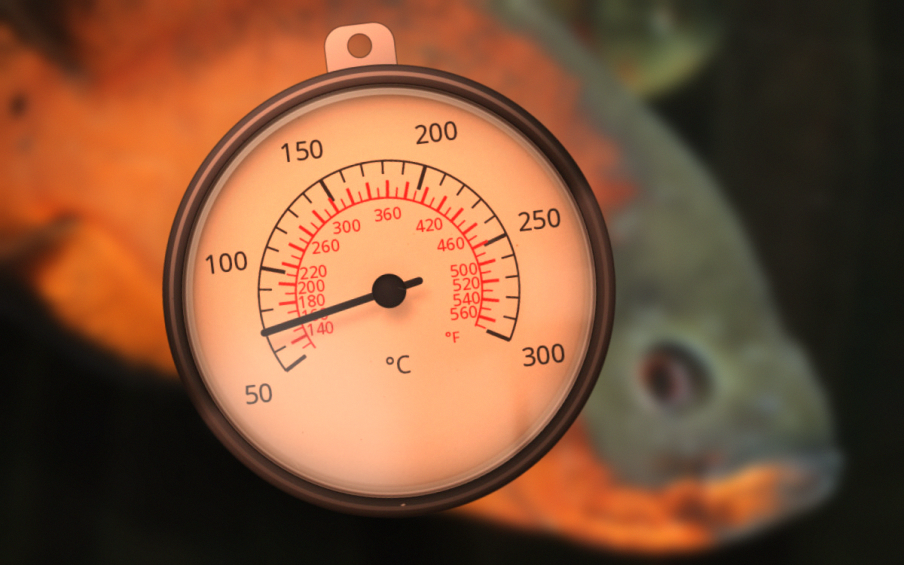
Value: 70,°C
